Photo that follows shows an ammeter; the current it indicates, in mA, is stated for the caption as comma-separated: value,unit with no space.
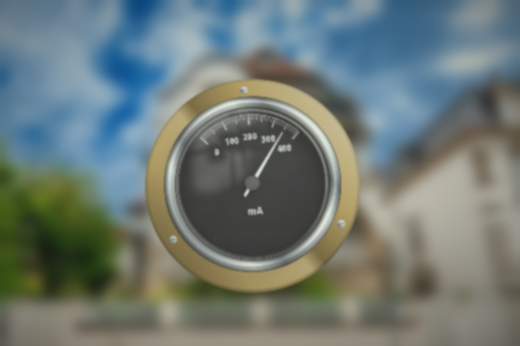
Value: 350,mA
